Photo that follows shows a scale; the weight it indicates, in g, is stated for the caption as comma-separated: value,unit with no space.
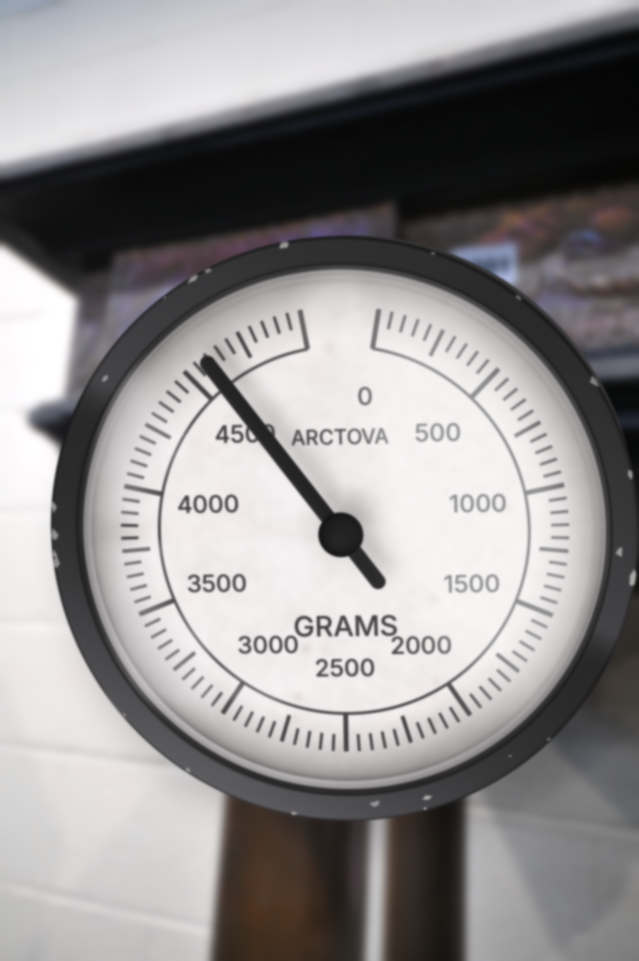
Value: 4600,g
